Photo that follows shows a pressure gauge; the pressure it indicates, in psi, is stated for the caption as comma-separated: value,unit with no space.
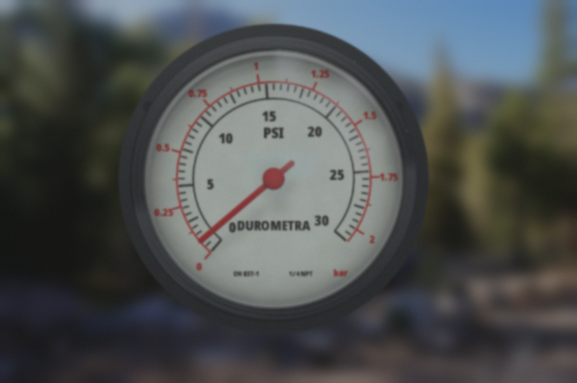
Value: 1,psi
